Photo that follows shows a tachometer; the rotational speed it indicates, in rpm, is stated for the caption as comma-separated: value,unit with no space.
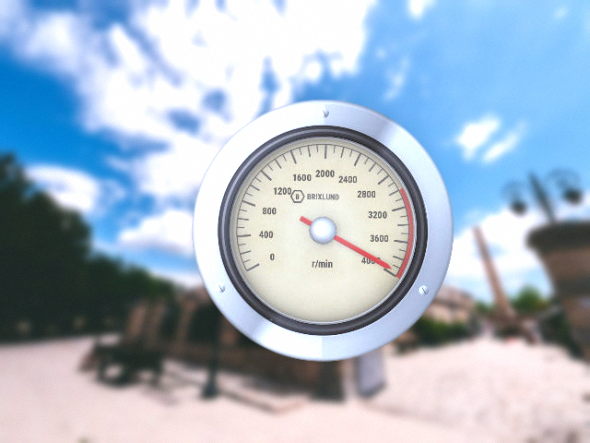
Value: 3950,rpm
